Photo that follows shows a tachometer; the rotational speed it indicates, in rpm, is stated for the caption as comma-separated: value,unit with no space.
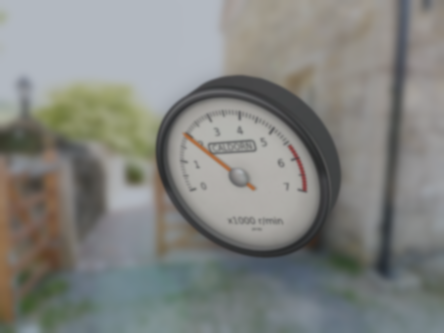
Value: 2000,rpm
